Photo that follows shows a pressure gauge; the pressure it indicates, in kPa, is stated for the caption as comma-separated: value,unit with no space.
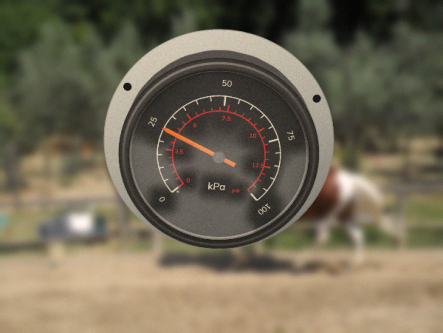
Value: 25,kPa
